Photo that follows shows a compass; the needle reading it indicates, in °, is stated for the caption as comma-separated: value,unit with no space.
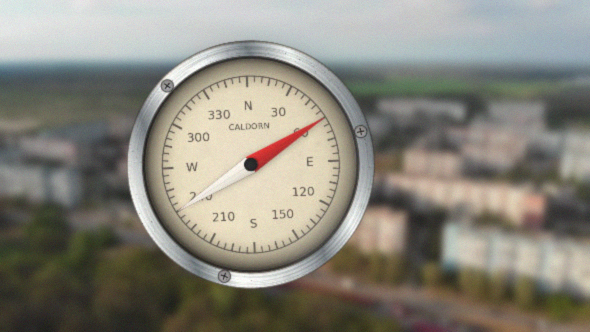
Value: 60,°
